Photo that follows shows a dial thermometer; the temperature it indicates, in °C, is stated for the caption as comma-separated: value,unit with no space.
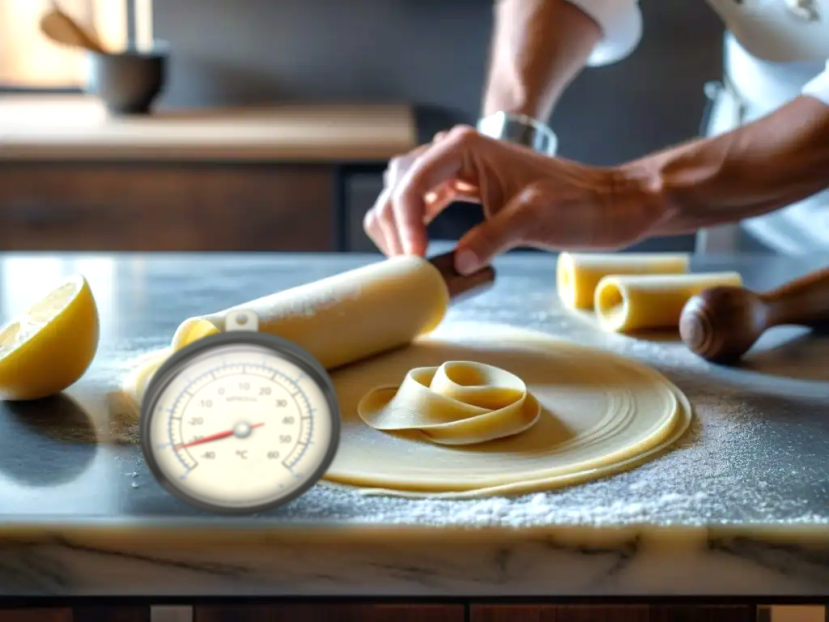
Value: -30,°C
